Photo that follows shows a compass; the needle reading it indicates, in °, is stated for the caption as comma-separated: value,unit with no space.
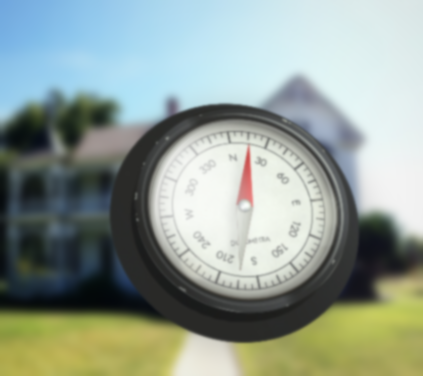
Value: 15,°
